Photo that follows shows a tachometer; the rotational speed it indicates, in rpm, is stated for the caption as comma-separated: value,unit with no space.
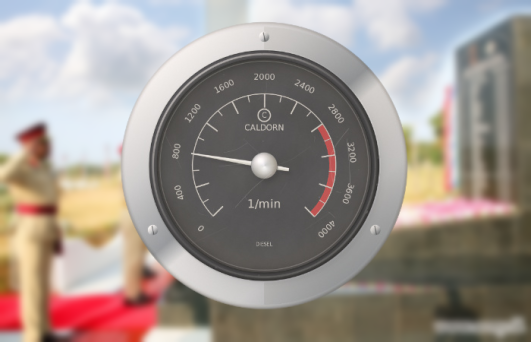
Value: 800,rpm
